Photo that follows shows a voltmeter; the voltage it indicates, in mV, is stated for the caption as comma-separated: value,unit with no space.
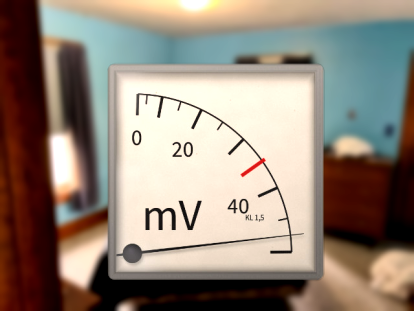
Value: 47.5,mV
